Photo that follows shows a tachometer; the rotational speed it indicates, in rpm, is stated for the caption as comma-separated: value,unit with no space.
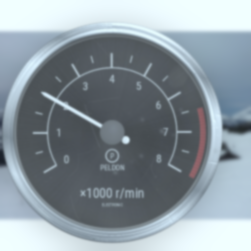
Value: 2000,rpm
